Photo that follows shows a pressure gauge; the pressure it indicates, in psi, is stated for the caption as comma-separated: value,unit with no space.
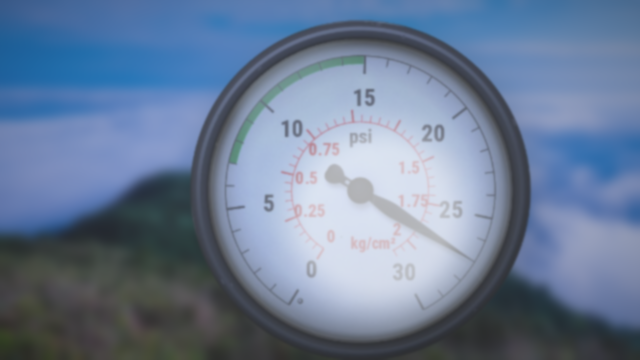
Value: 27,psi
